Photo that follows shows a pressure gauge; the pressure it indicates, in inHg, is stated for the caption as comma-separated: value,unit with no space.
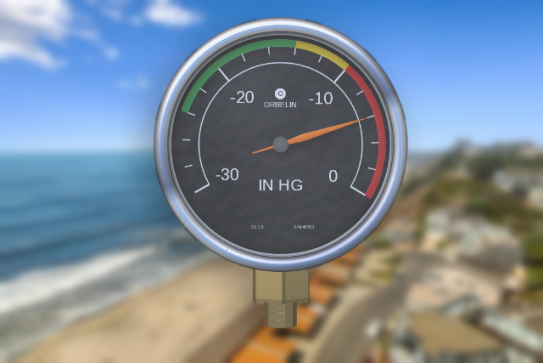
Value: -6,inHg
